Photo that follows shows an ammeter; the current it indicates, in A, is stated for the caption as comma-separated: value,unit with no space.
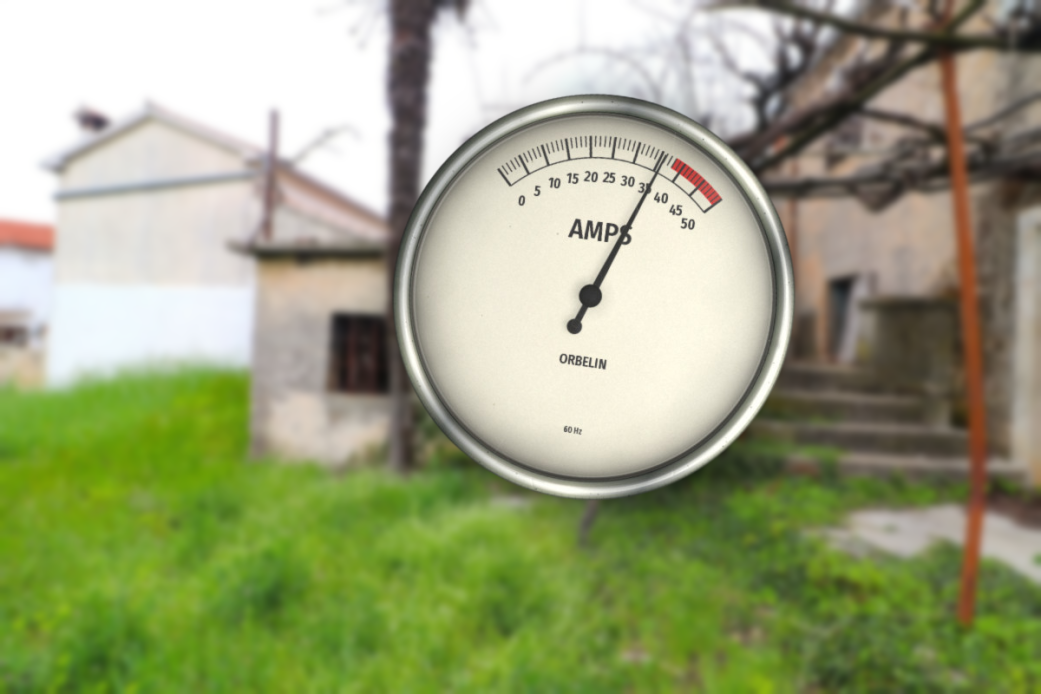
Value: 36,A
